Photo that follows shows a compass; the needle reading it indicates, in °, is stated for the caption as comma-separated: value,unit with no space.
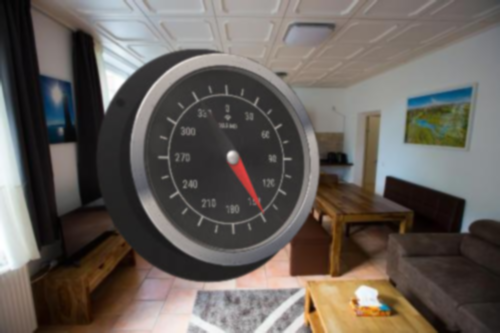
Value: 150,°
